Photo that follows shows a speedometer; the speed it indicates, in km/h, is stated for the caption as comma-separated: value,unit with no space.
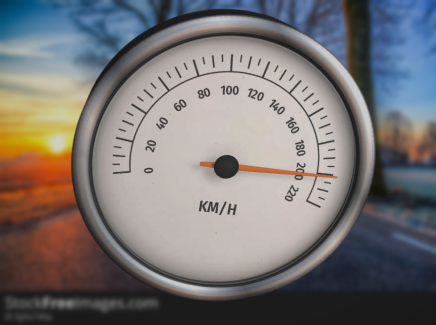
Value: 200,km/h
